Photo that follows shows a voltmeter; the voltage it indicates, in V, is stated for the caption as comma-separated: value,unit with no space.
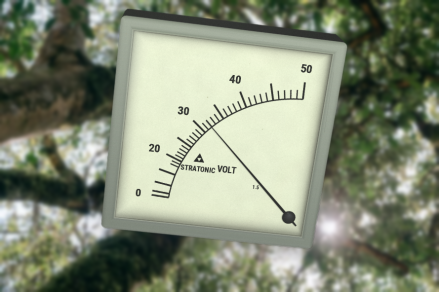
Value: 32,V
